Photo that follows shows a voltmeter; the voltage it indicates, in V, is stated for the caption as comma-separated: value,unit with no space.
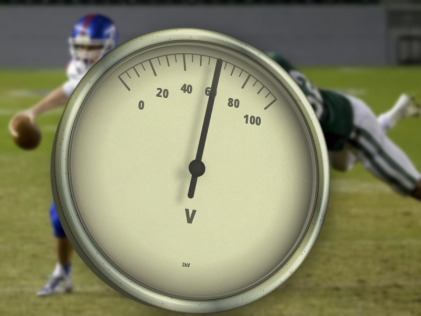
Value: 60,V
